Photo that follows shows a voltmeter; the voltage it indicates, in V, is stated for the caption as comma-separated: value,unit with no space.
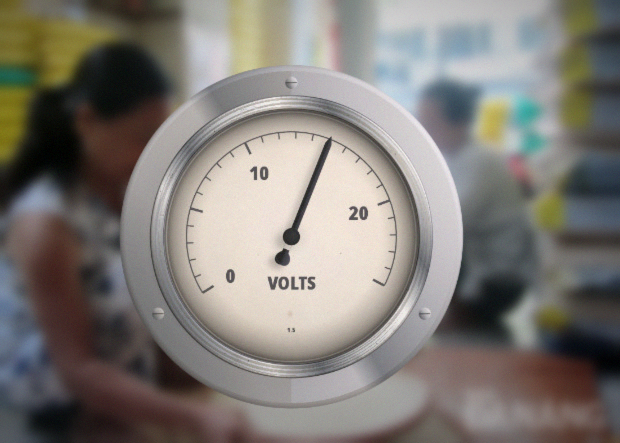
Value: 15,V
